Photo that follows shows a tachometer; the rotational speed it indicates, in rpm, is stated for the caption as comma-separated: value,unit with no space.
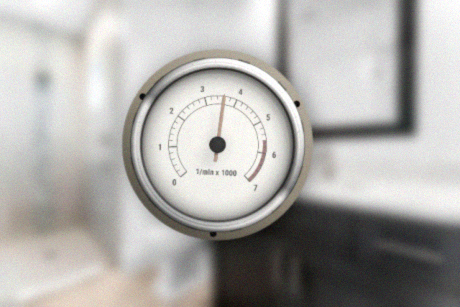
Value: 3600,rpm
